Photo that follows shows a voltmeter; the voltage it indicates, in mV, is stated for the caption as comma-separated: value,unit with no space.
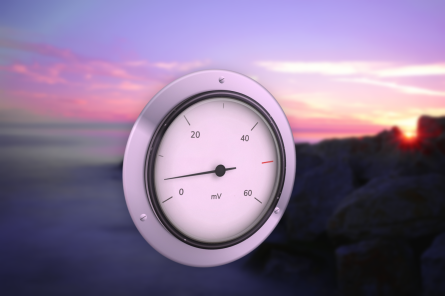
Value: 5,mV
